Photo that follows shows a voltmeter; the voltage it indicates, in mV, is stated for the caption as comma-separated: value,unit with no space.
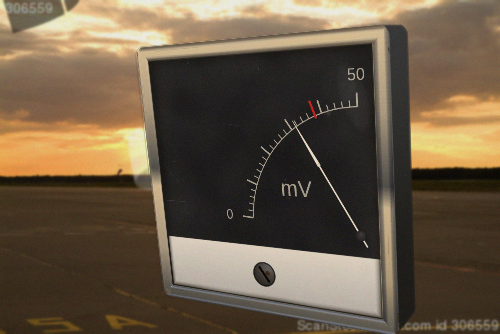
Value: 32,mV
